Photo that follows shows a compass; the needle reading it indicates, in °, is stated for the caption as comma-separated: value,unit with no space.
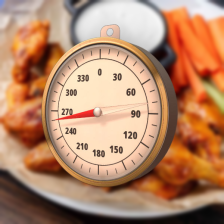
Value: 260,°
